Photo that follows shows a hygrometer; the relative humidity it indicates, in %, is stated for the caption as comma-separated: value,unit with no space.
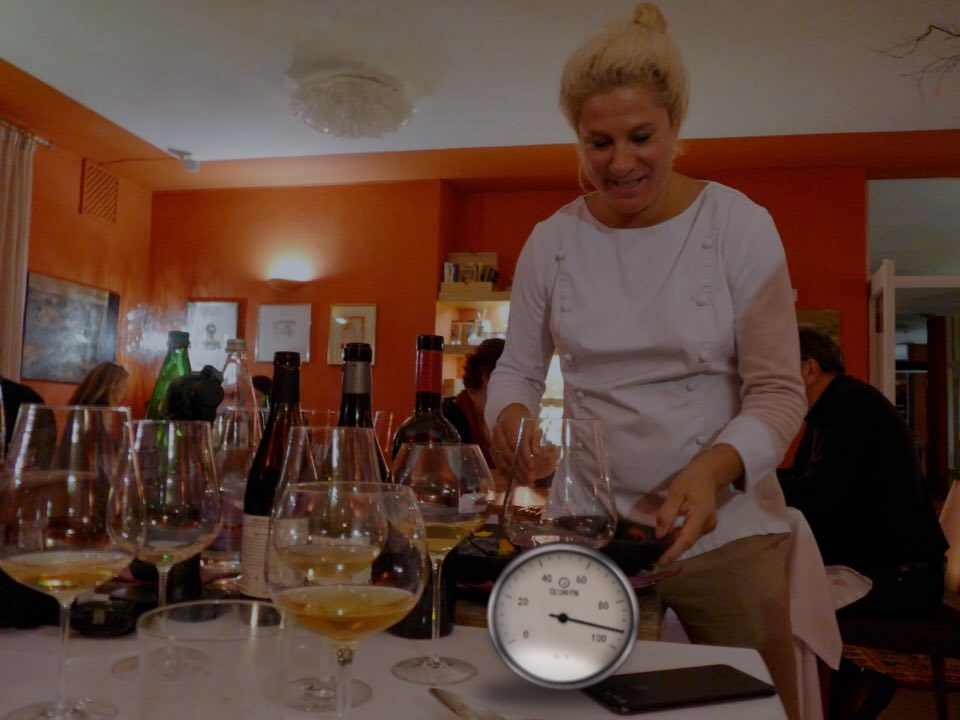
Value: 92,%
